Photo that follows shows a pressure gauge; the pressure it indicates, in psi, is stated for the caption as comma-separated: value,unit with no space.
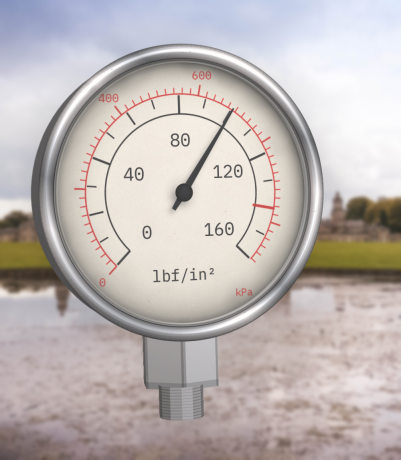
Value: 100,psi
